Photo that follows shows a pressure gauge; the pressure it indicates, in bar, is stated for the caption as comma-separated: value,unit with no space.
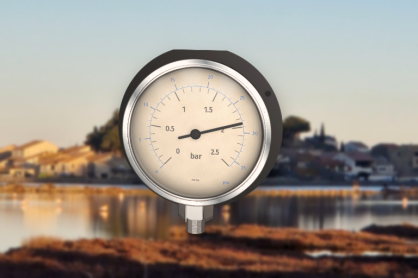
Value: 1.95,bar
